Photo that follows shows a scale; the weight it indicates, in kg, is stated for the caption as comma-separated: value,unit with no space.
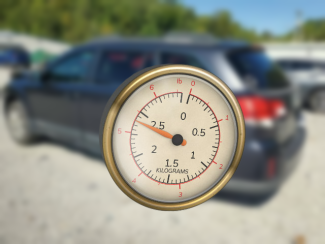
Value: 2.4,kg
